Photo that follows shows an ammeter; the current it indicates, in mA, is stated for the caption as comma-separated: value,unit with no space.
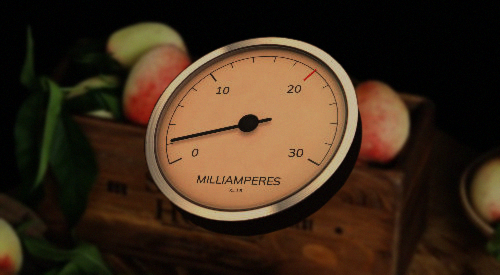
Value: 2,mA
